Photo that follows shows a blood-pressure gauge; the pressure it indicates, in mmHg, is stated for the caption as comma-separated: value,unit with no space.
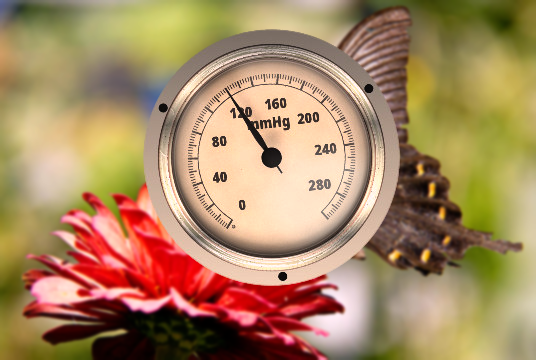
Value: 120,mmHg
